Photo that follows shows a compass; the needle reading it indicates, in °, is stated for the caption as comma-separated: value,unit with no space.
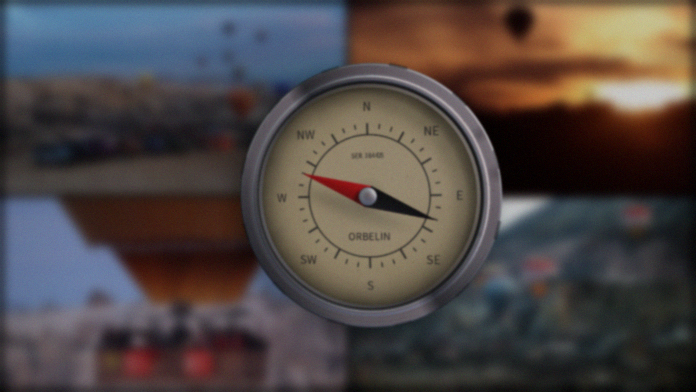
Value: 290,°
